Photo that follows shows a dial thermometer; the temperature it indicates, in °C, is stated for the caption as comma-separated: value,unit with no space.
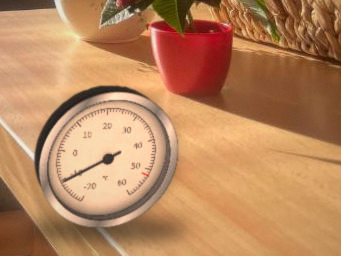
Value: -10,°C
